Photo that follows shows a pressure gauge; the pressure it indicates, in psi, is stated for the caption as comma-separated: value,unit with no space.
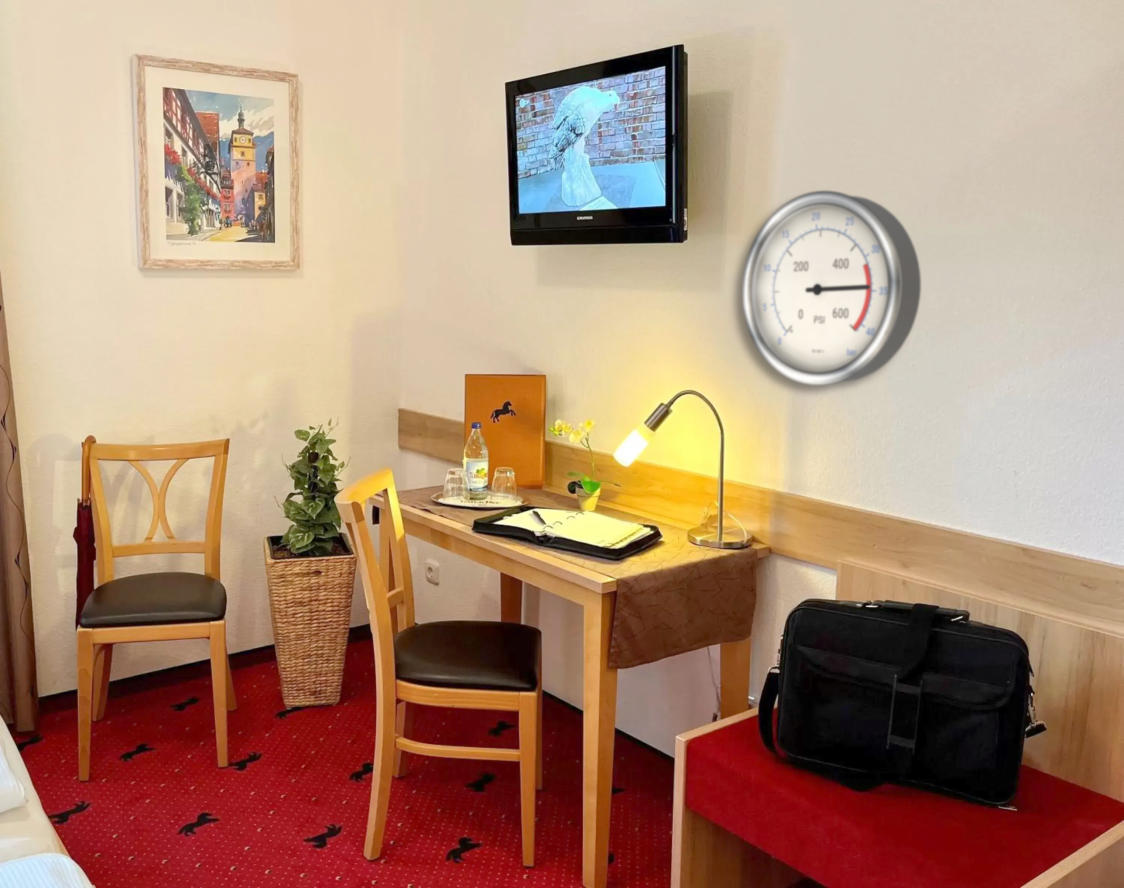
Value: 500,psi
